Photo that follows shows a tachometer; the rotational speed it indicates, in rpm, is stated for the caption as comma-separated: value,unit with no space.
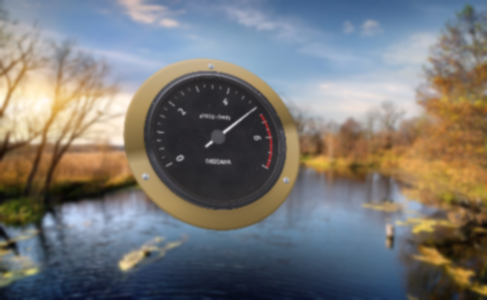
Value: 5000,rpm
